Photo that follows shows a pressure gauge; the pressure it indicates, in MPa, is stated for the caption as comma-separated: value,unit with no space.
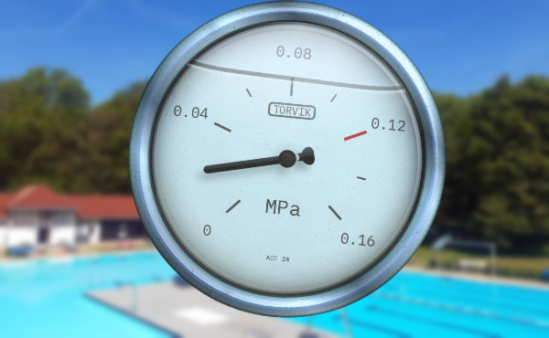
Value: 0.02,MPa
